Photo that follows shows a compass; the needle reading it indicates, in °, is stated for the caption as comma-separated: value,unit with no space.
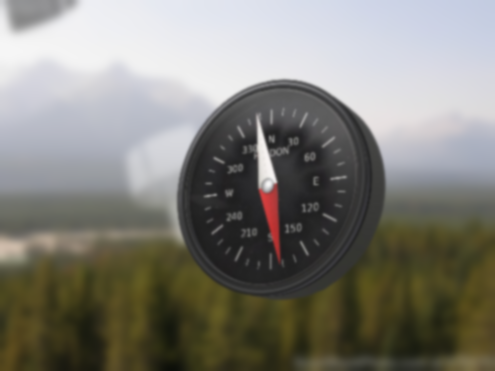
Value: 170,°
